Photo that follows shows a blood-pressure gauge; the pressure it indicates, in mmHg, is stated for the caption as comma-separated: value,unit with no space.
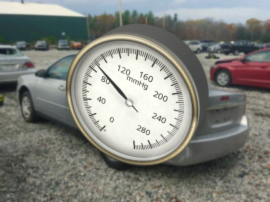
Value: 90,mmHg
